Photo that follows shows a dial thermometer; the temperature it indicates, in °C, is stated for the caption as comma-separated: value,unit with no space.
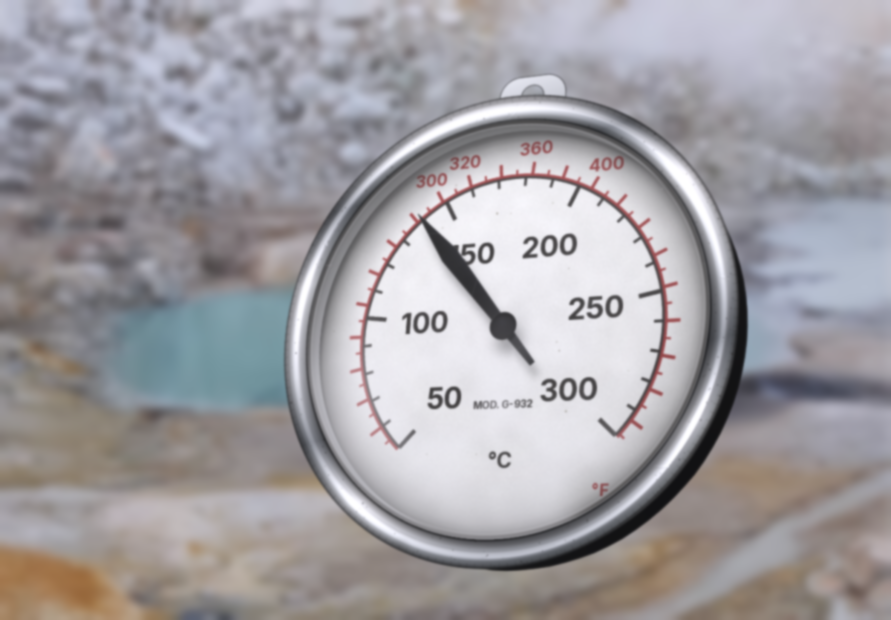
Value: 140,°C
